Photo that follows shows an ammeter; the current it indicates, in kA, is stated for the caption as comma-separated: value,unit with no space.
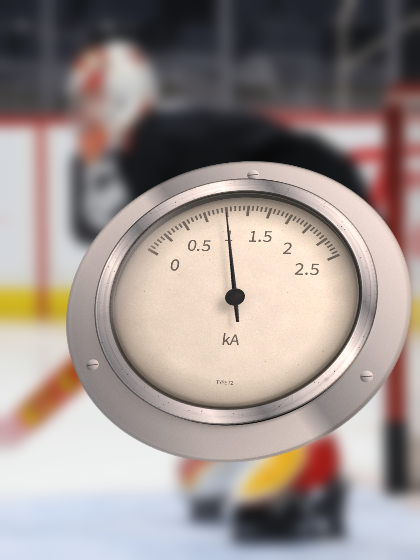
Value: 1,kA
